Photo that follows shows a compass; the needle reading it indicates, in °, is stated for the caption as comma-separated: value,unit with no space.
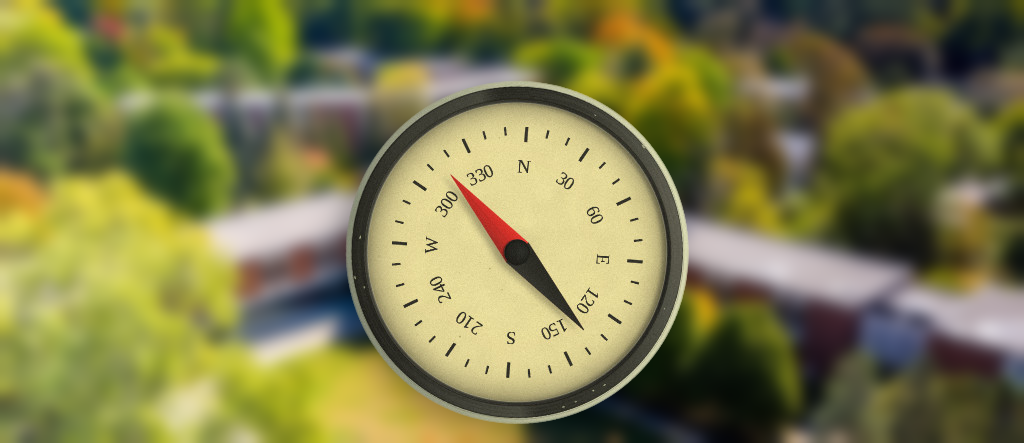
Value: 315,°
